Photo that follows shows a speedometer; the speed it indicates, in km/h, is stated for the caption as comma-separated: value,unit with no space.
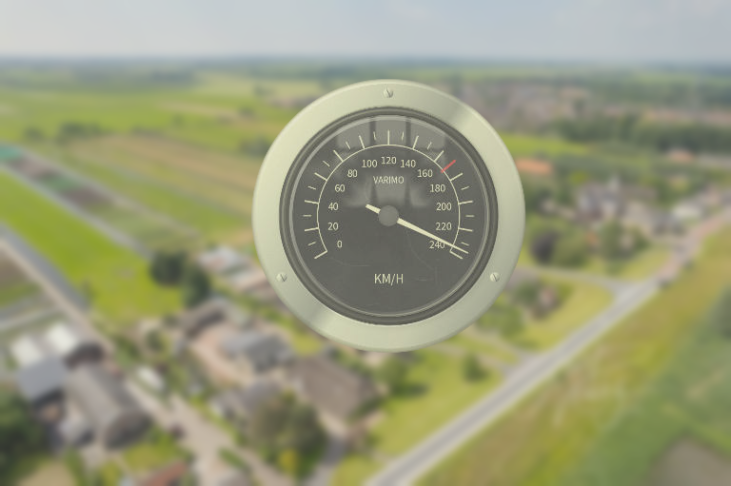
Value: 235,km/h
